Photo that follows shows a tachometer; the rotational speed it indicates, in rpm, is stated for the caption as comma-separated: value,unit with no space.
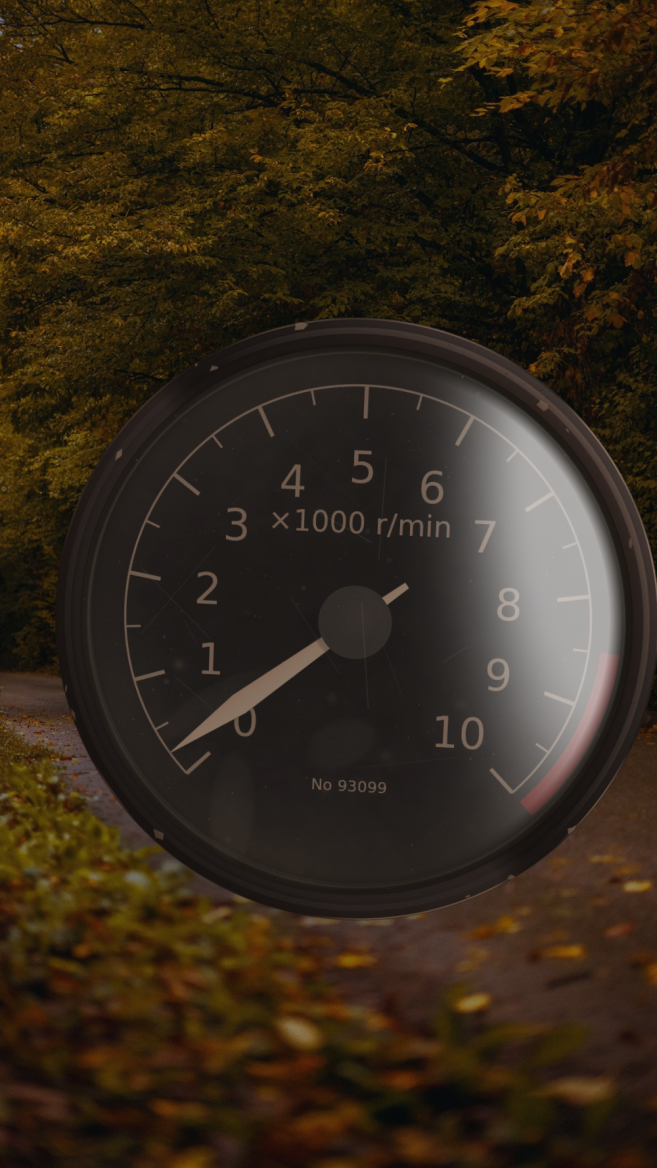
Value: 250,rpm
